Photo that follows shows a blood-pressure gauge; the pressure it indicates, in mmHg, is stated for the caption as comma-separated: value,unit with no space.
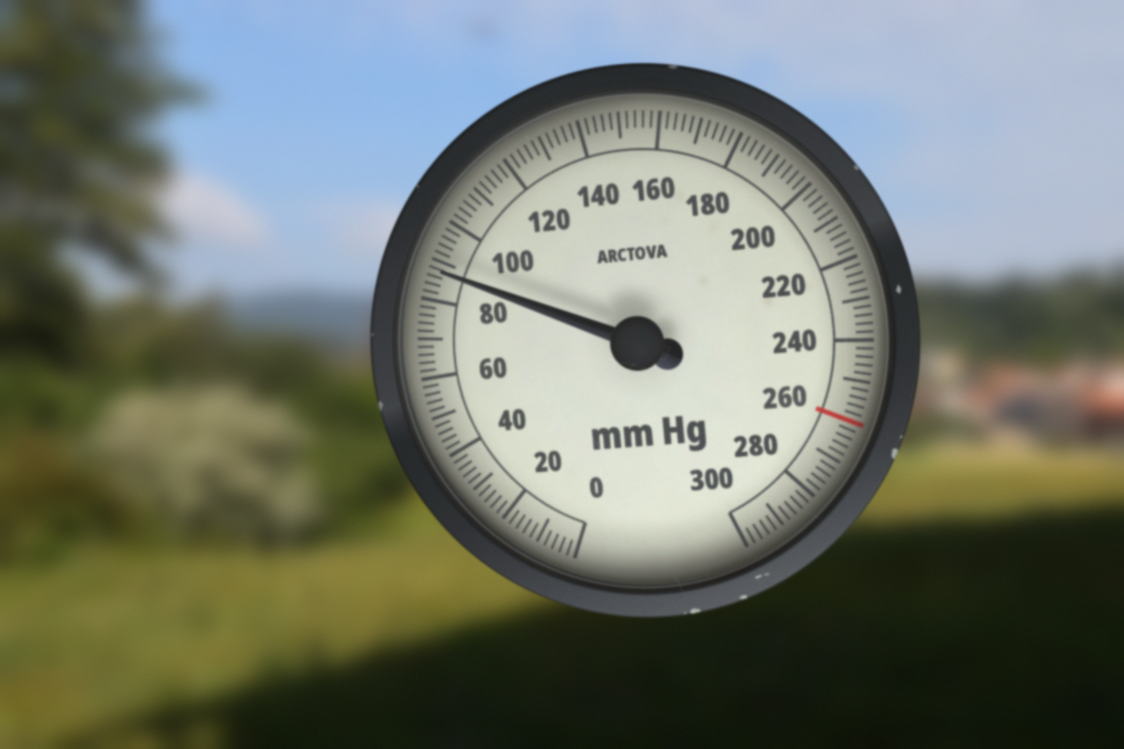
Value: 88,mmHg
